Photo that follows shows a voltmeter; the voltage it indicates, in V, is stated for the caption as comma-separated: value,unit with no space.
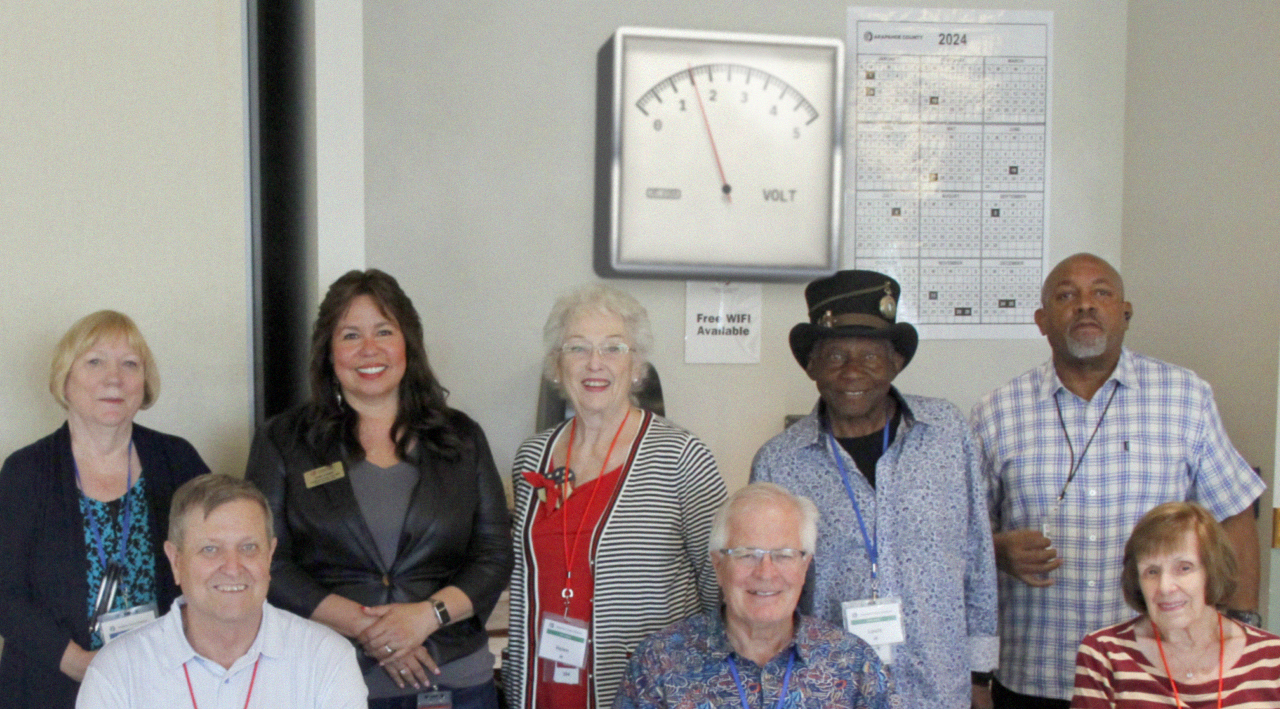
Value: 1.5,V
